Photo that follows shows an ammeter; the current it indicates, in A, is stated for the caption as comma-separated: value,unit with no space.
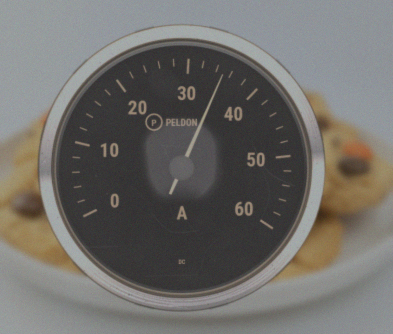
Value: 35,A
